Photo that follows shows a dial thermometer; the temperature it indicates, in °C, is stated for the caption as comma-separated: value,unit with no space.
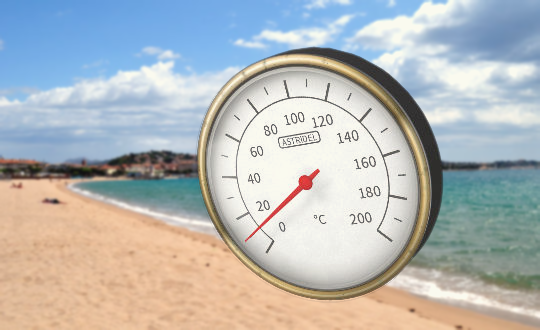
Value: 10,°C
